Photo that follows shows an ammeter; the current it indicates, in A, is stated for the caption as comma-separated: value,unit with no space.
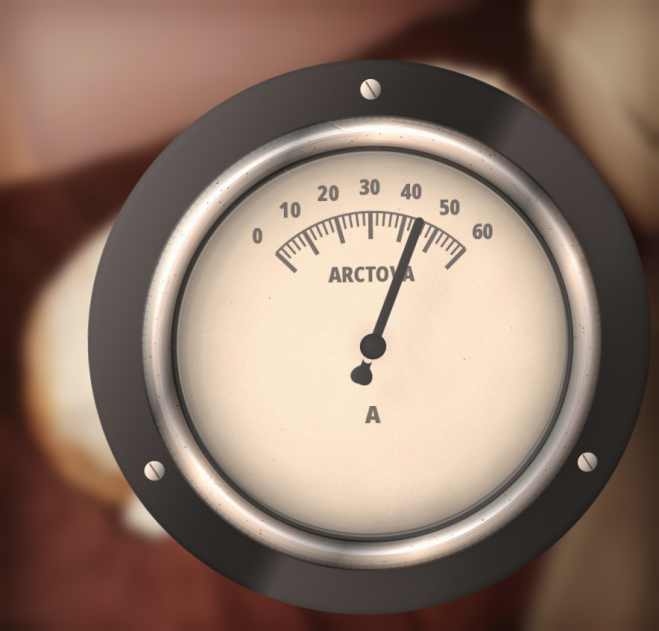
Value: 44,A
